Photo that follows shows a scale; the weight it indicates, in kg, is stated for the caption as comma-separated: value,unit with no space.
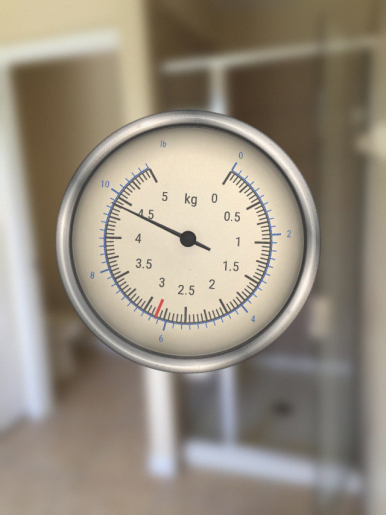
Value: 4.4,kg
